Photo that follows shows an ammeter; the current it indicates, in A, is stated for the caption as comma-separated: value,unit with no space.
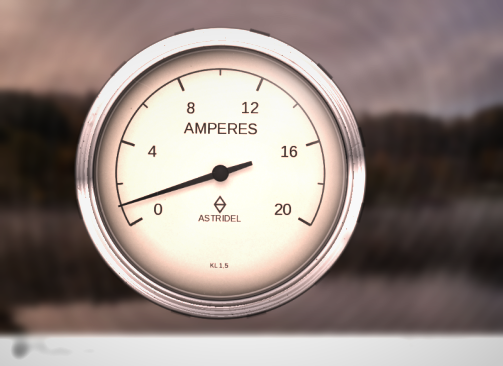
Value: 1,A
